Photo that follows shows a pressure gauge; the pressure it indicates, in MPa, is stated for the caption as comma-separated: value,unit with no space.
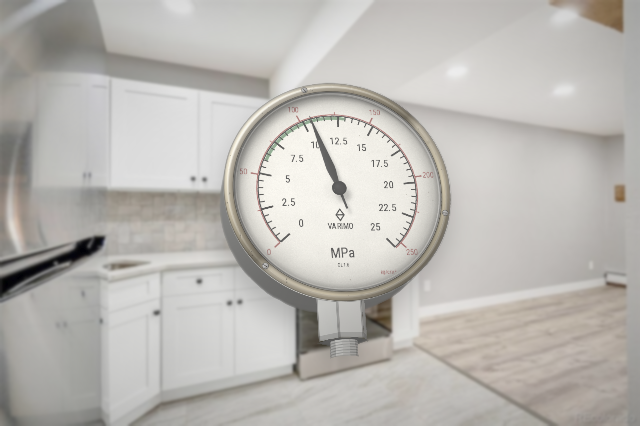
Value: 10.5,MPa
